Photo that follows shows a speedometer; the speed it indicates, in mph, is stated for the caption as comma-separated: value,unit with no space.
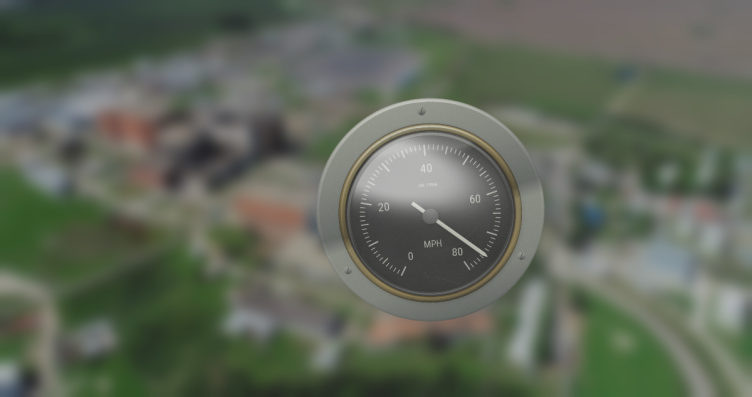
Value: 75,mph
